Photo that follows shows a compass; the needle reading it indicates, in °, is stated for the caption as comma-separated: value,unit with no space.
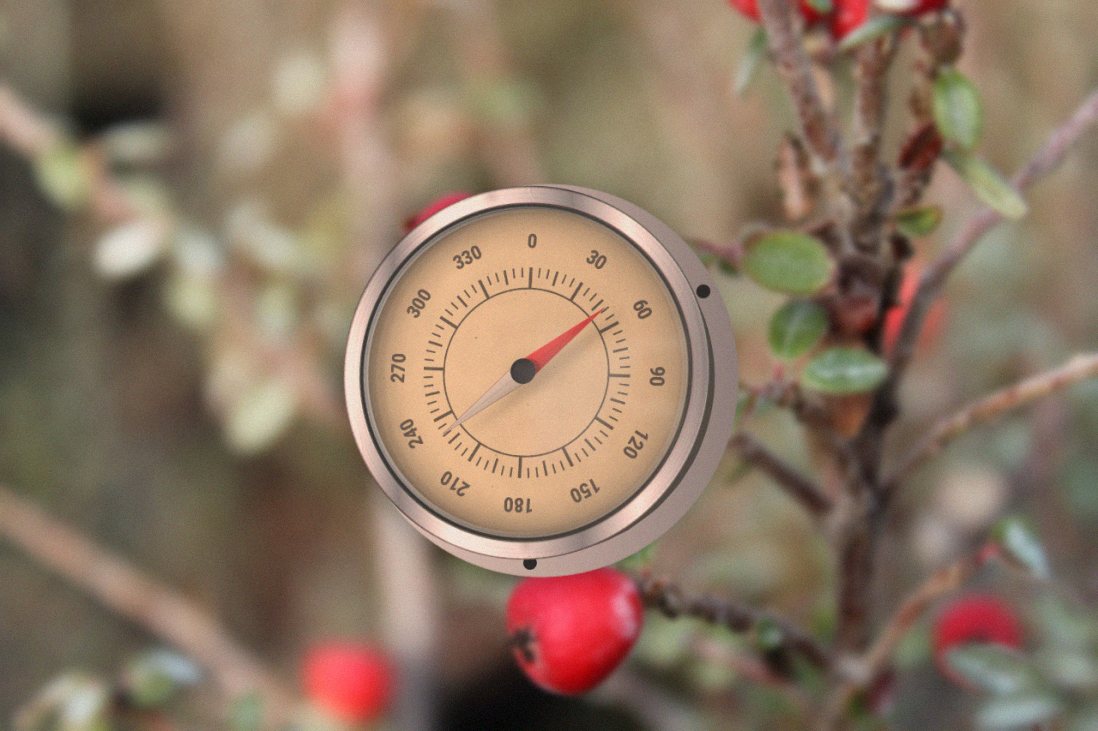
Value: 50,°
